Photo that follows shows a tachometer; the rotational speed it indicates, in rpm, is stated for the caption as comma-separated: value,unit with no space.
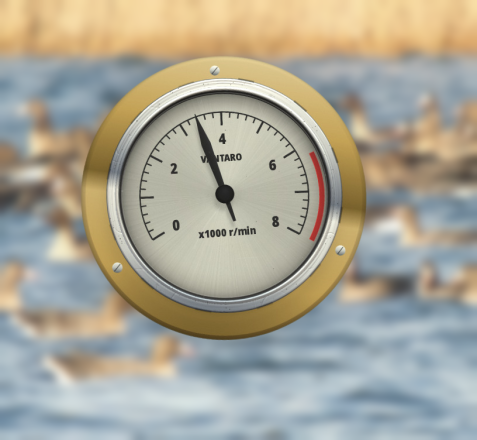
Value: 3400,rpm
